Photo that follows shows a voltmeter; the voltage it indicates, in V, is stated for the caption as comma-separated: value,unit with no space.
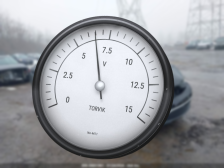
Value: 6.5,V
